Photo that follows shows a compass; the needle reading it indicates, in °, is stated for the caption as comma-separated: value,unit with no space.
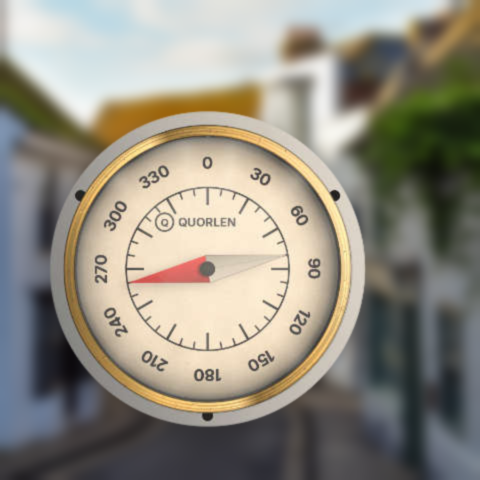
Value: 260,°
